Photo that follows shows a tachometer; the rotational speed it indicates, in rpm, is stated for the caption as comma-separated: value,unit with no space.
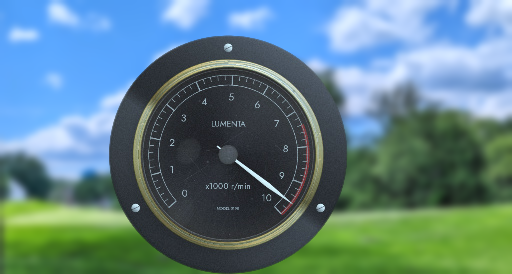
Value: 9600,rpm
